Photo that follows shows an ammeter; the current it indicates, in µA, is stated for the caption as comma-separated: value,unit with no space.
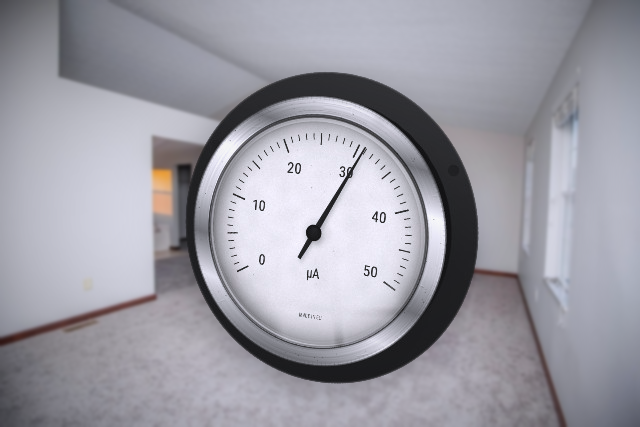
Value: 31,µA
